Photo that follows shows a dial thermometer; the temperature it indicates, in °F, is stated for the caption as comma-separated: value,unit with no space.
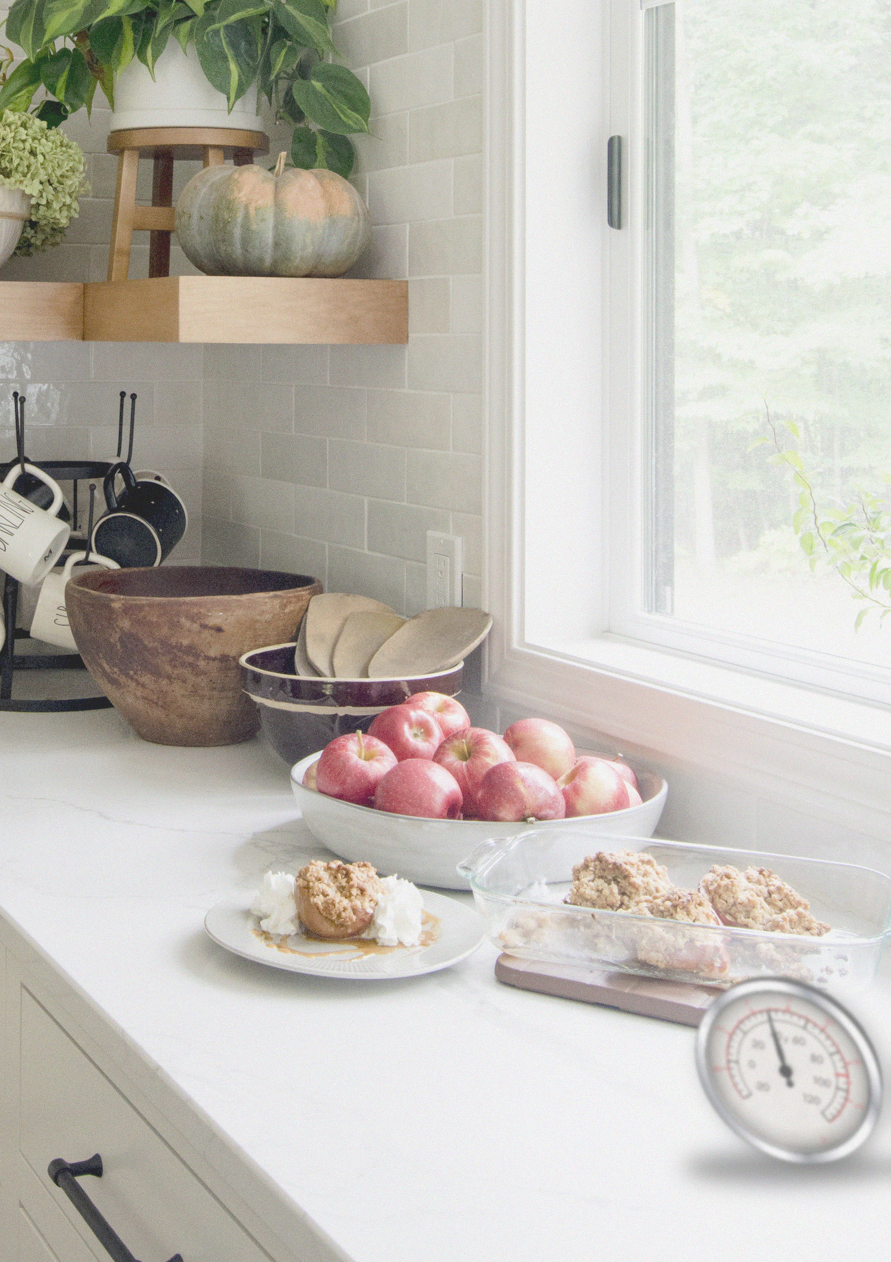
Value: 40,°F
